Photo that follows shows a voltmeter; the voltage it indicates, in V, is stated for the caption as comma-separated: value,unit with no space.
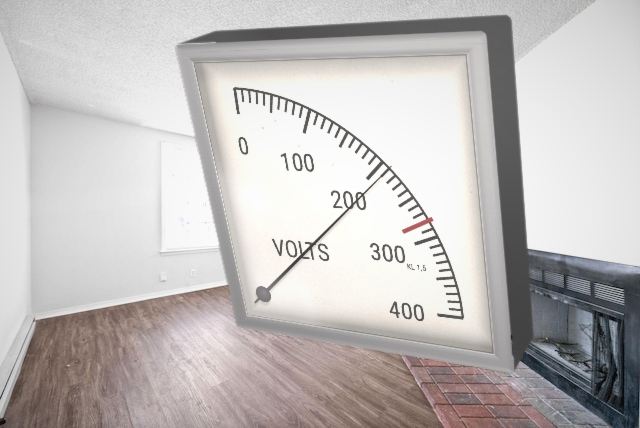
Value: 210,V
